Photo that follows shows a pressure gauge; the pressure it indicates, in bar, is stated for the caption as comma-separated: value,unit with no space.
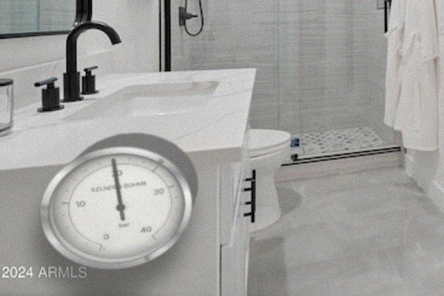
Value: 20,bar
